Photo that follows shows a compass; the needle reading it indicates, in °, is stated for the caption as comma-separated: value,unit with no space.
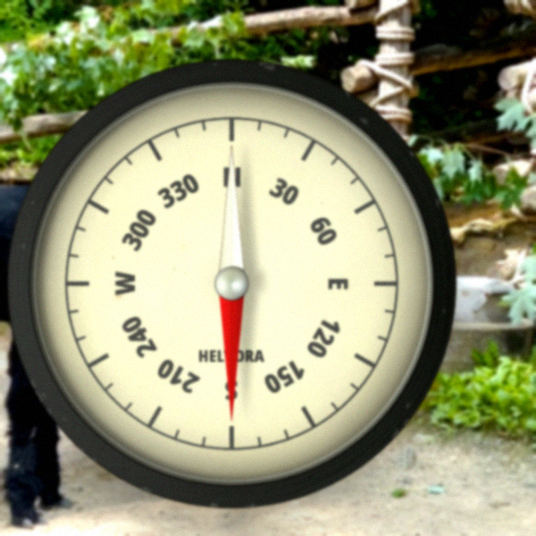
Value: 180,°
